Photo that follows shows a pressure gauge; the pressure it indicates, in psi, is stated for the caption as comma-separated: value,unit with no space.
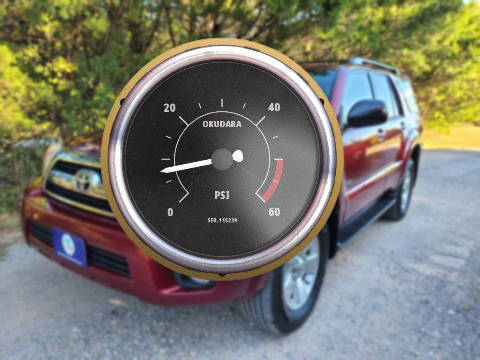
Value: 7.5,psi
